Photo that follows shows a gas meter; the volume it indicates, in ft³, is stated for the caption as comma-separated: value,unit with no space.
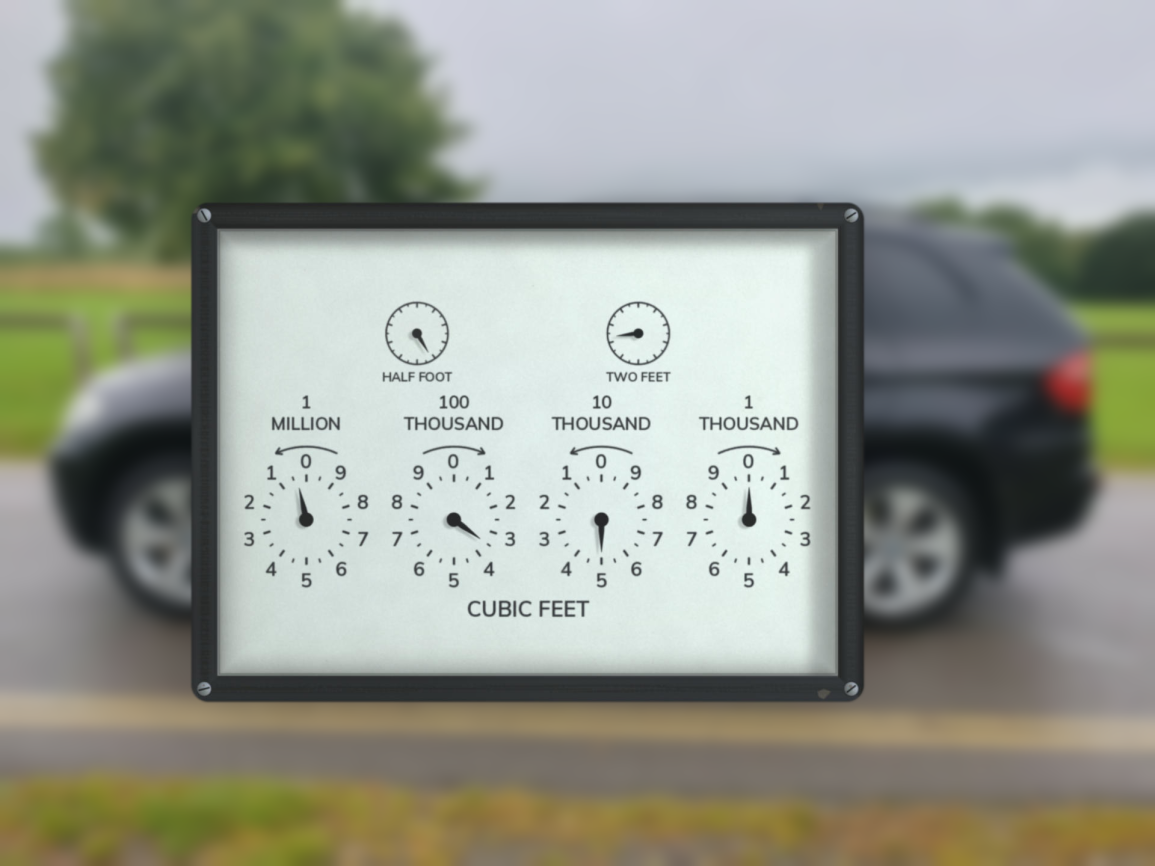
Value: 35000,ft³
